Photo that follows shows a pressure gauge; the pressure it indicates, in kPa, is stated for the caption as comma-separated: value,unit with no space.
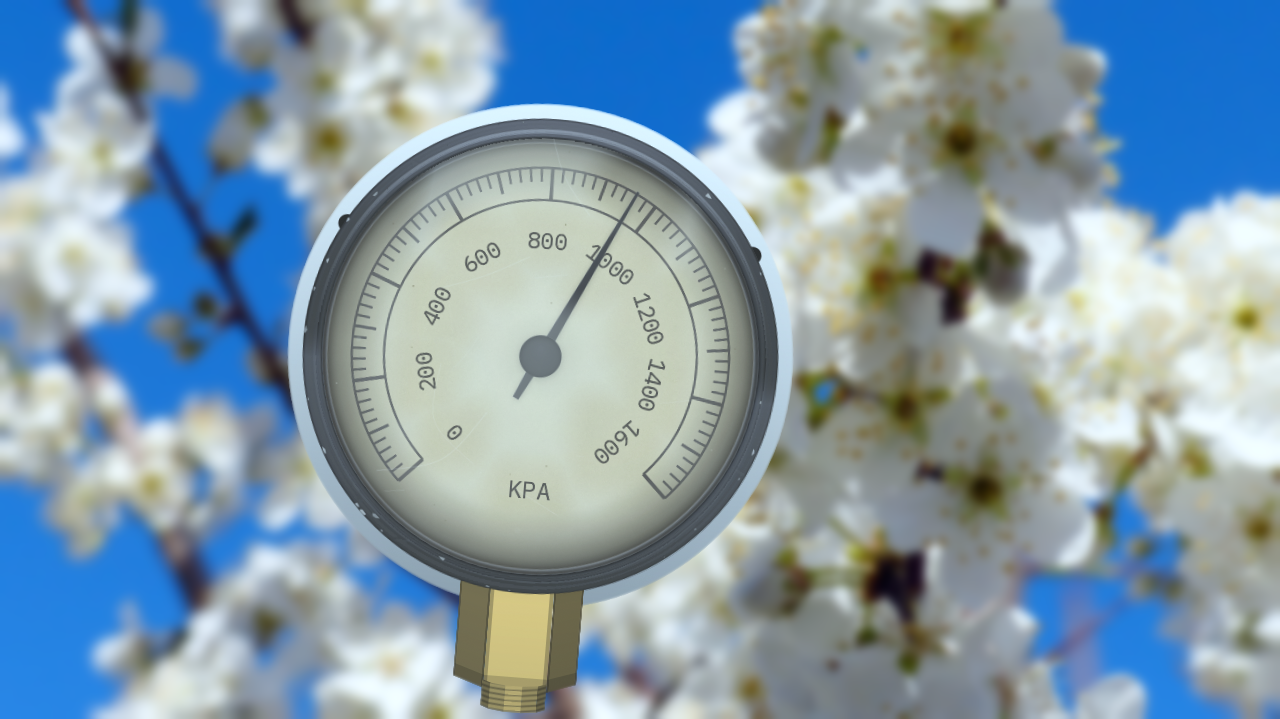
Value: 960,kPa
